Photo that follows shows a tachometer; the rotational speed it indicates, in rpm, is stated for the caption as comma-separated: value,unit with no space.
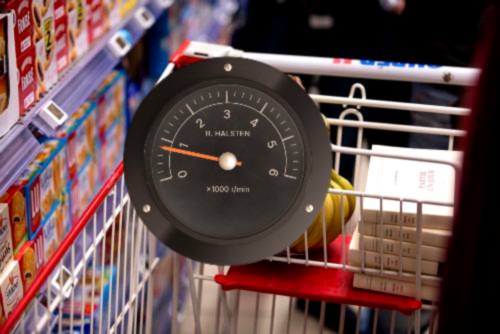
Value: 800,rpm
